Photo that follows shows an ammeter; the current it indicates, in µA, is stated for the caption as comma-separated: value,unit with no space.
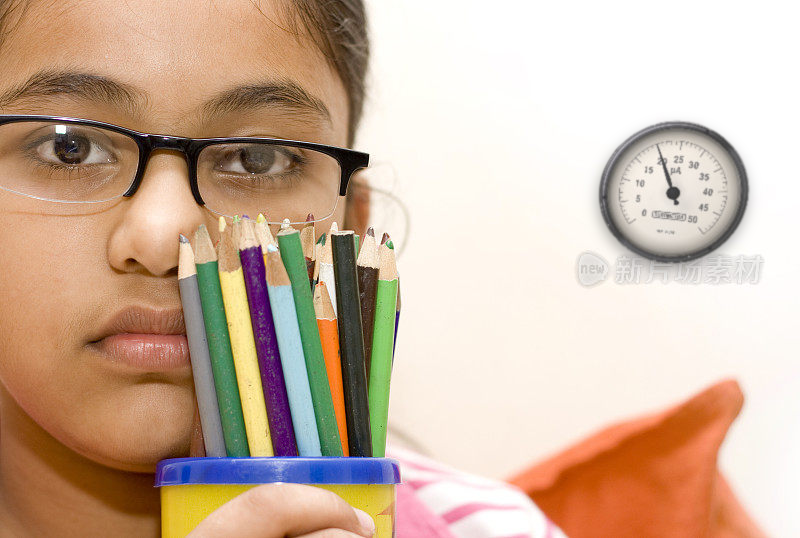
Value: 20,µA
